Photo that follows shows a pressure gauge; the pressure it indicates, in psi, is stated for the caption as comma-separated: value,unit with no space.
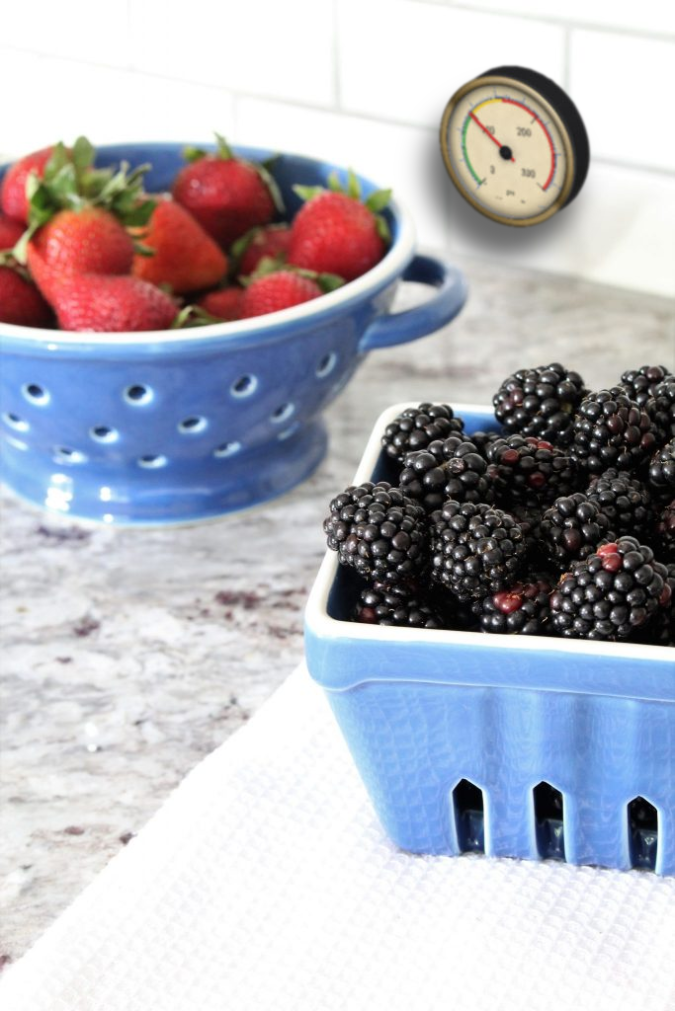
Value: 100,psi
